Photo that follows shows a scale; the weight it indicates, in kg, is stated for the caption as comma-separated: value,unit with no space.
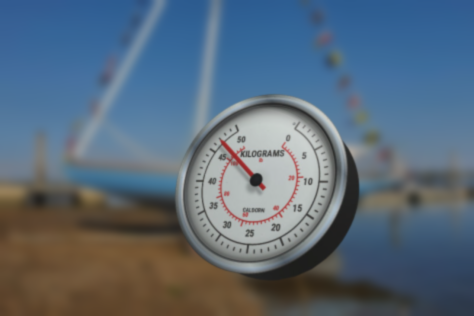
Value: 47,kg
